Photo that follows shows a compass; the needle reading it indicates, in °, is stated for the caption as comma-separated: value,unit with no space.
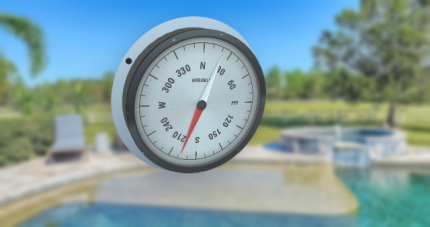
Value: 200,°
